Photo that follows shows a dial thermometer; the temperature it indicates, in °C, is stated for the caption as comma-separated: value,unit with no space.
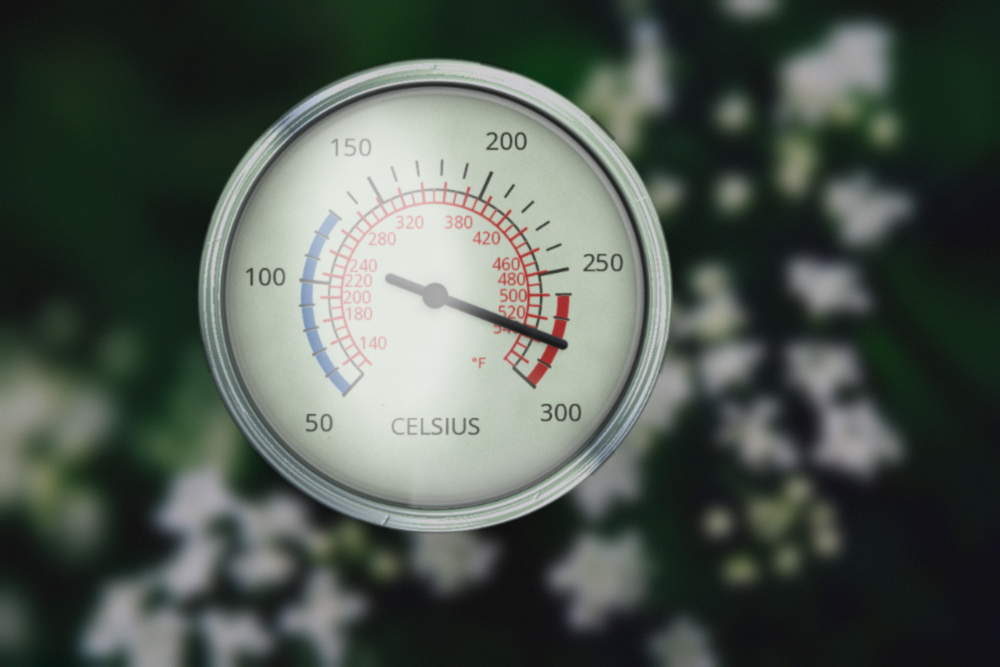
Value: 280,°C
